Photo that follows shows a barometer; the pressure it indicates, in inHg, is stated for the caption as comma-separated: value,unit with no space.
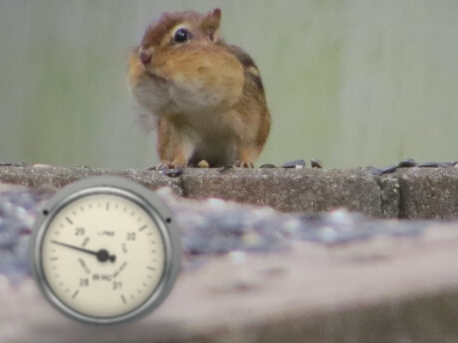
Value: 28.7,inHg
